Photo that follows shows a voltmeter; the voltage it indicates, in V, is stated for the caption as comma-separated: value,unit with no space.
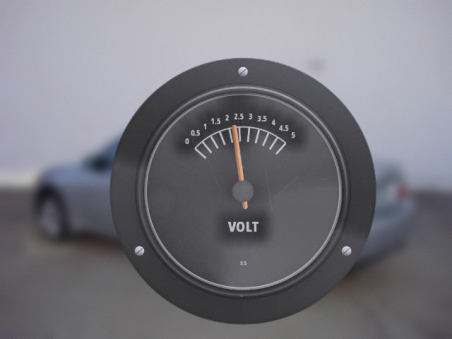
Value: 2.25,V
